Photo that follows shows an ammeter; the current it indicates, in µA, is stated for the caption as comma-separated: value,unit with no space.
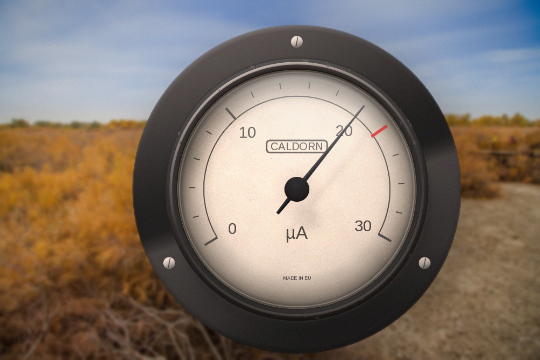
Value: 20,µA
